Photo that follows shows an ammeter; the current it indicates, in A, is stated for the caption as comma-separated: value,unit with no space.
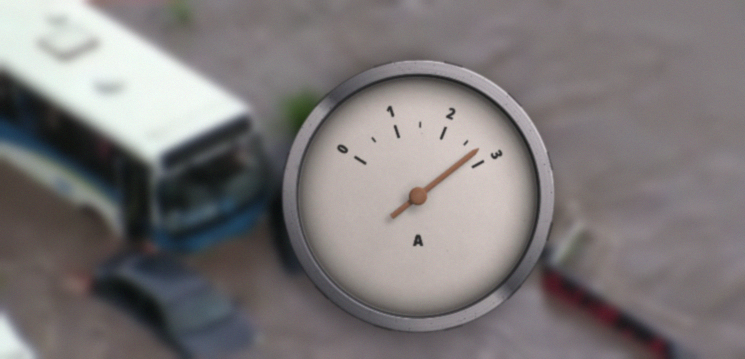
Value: 2.75,A
